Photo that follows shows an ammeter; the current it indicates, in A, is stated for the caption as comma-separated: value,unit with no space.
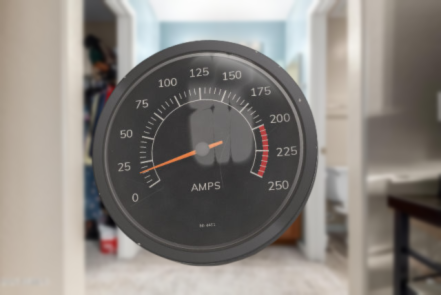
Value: 15,A
